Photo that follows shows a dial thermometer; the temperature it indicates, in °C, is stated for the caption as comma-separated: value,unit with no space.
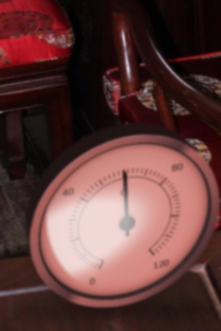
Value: 60,°C
